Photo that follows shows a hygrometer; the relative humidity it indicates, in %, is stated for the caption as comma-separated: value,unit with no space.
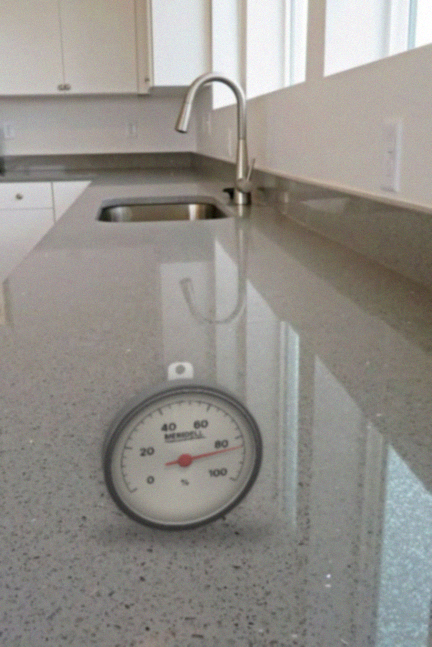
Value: 84,%
